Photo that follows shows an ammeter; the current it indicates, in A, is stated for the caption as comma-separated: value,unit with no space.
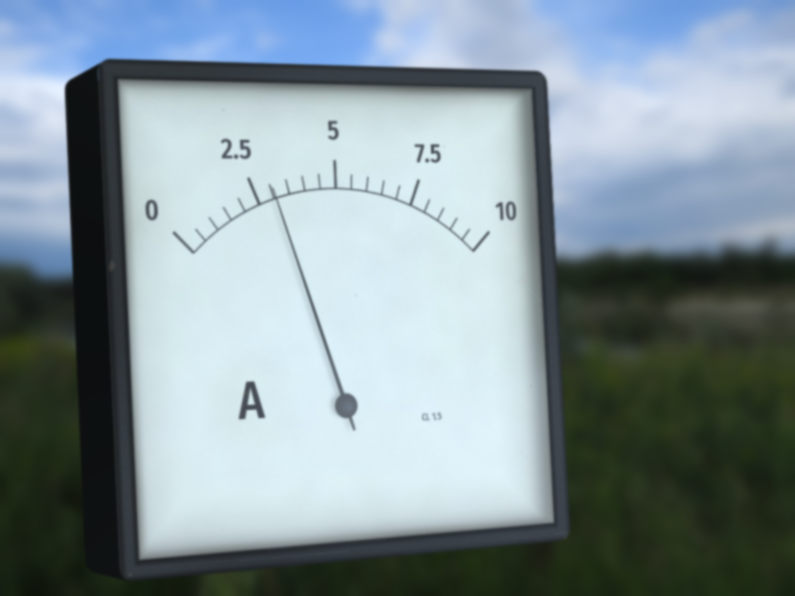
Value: 3,A
